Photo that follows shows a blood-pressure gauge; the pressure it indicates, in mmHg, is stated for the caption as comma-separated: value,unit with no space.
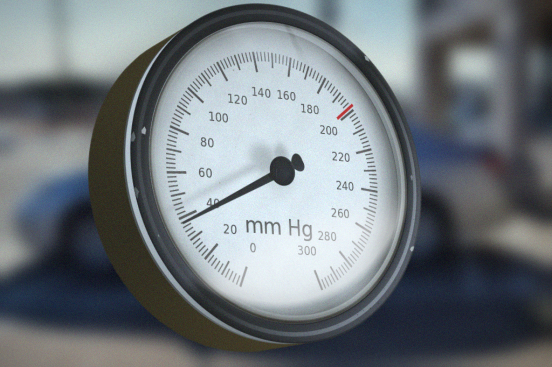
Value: 38,mmHg
